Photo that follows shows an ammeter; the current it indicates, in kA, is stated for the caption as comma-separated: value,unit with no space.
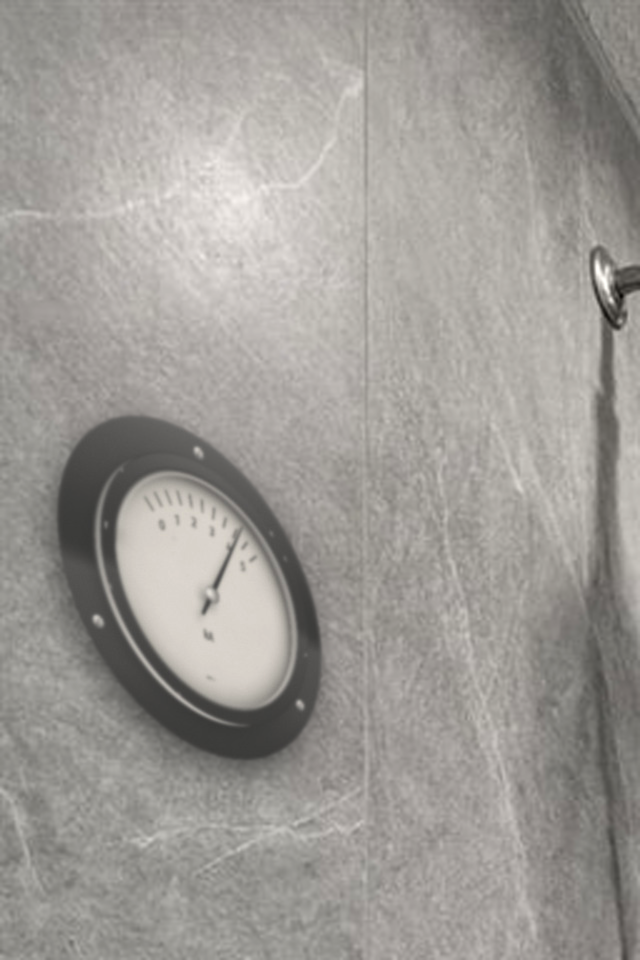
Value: 4,kA
